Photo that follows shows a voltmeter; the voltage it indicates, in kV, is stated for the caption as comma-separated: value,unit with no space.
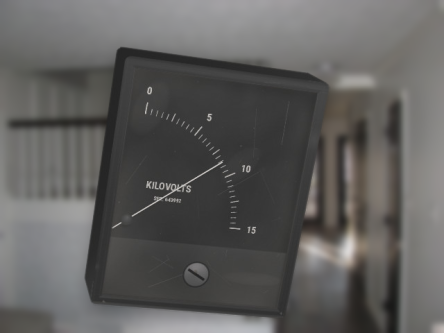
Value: 8.5,kV
